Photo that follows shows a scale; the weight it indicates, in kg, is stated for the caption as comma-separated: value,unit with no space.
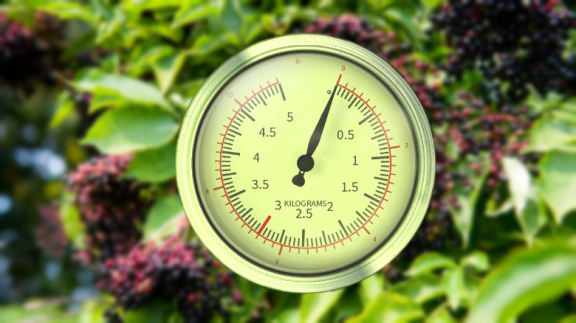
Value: 0,kg
